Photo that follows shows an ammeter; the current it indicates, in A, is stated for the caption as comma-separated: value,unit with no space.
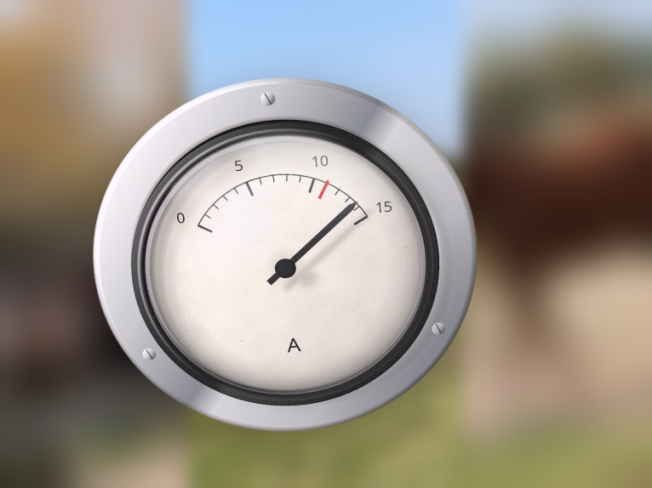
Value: 13.5,A
